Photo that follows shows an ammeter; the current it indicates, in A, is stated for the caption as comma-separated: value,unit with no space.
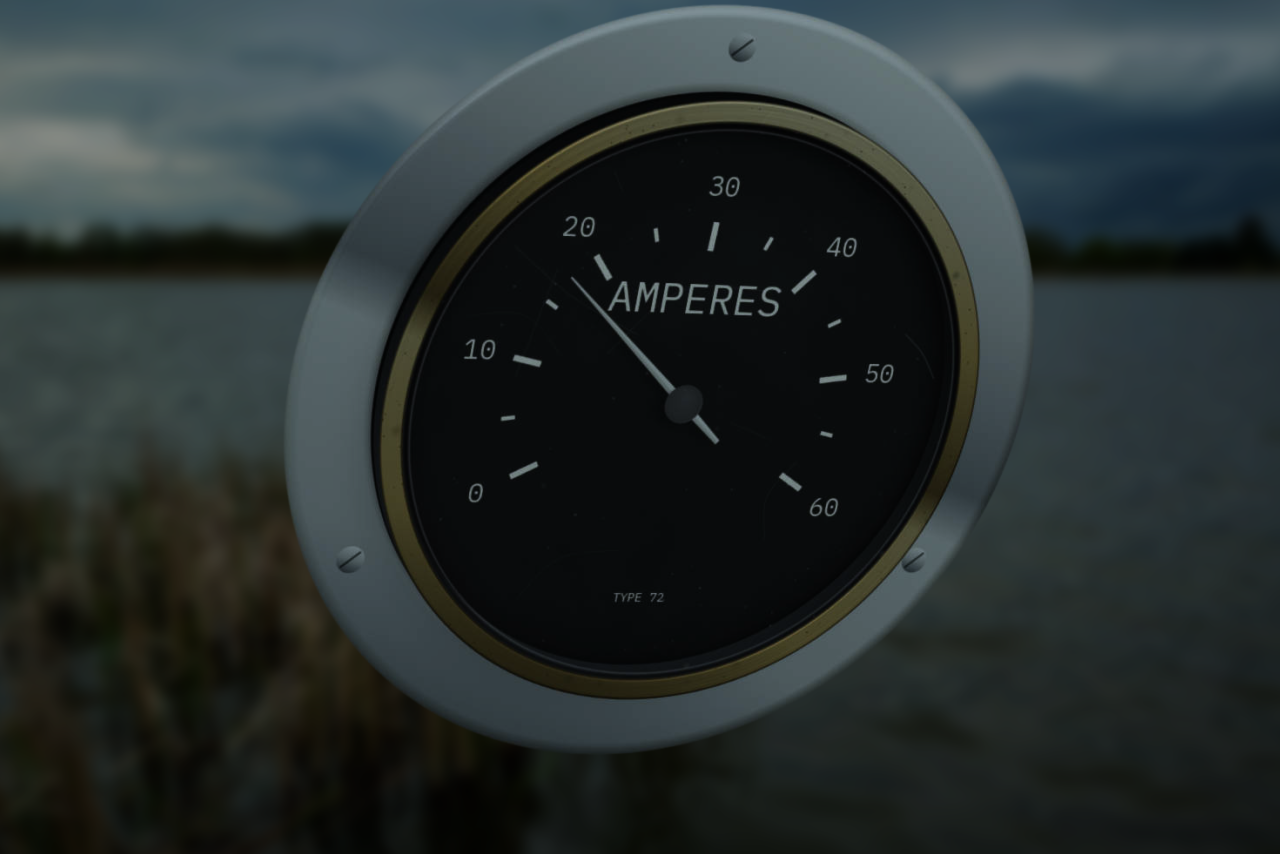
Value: 17.5,A
